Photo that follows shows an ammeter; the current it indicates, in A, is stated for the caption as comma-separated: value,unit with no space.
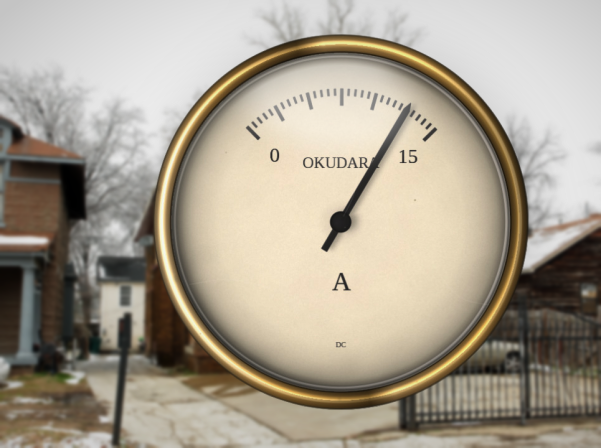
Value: 12.5,A
